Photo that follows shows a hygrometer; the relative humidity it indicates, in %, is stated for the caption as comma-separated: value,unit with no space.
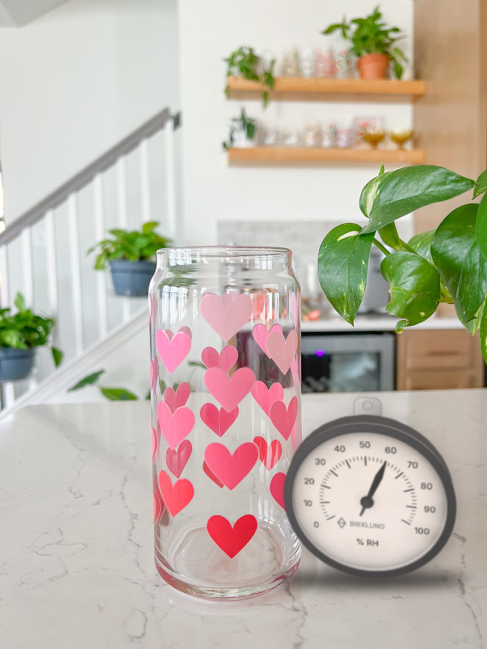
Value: 60,%
